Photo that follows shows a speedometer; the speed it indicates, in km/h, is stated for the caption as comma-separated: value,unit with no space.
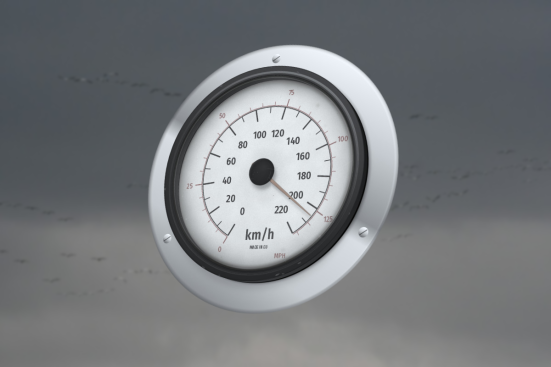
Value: 205,km/h
